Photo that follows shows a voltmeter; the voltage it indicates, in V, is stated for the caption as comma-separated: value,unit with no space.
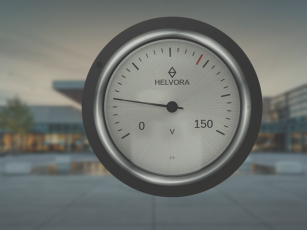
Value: 25,V
